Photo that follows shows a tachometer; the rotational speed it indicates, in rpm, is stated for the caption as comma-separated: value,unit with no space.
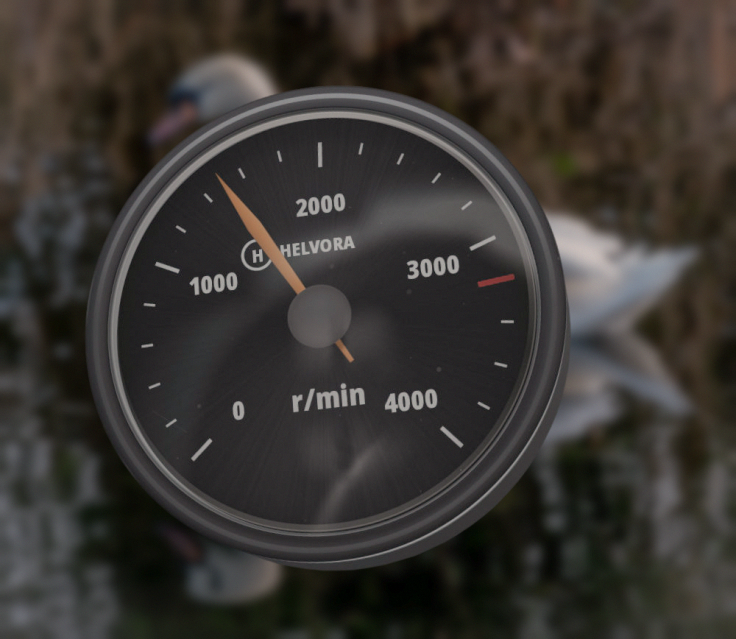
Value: 1500,rpm
